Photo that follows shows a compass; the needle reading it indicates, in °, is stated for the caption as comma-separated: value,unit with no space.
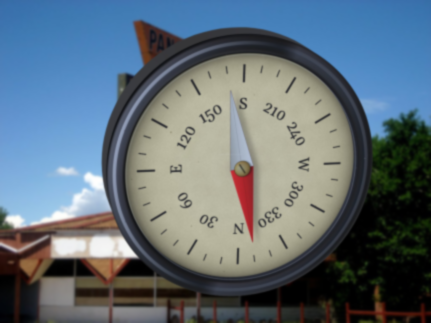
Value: 350,°
